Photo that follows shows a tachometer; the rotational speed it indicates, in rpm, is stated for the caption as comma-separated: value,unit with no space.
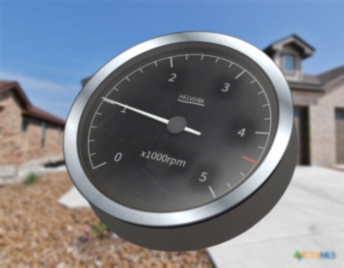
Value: 1000,rpm
